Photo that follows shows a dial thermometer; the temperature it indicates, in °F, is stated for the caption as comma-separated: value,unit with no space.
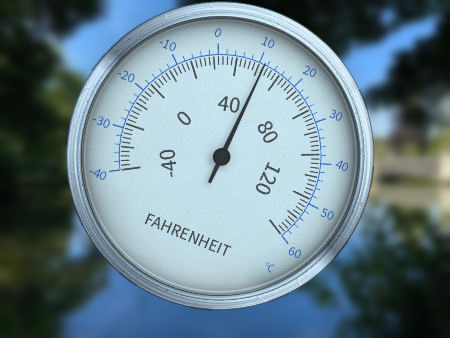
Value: 52,°F
